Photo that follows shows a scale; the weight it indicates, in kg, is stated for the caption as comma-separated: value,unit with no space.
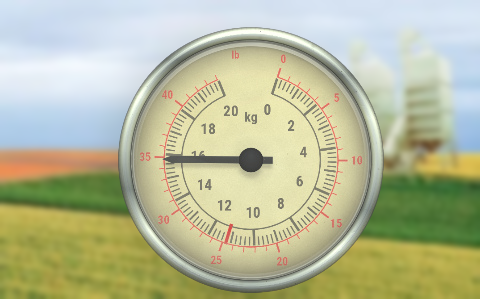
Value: 15.8,kg
